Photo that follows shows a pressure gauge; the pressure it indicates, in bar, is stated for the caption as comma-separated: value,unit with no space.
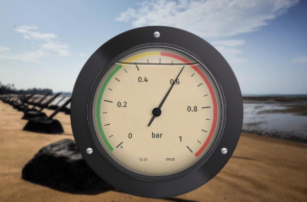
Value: 0.6,bar
